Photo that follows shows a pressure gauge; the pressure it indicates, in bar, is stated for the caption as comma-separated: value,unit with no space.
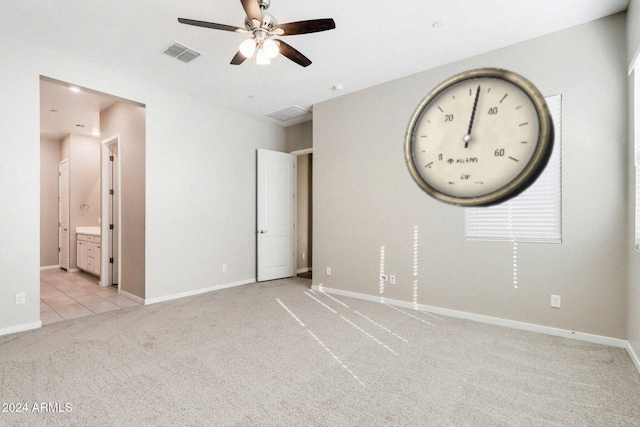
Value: 32.5,bar
